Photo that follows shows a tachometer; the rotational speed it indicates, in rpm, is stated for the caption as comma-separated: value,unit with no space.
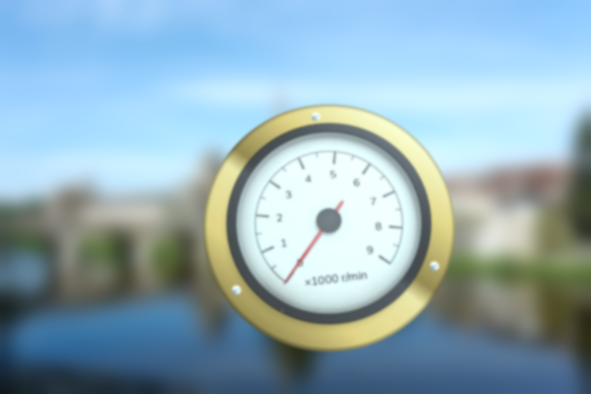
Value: 0,rpm
